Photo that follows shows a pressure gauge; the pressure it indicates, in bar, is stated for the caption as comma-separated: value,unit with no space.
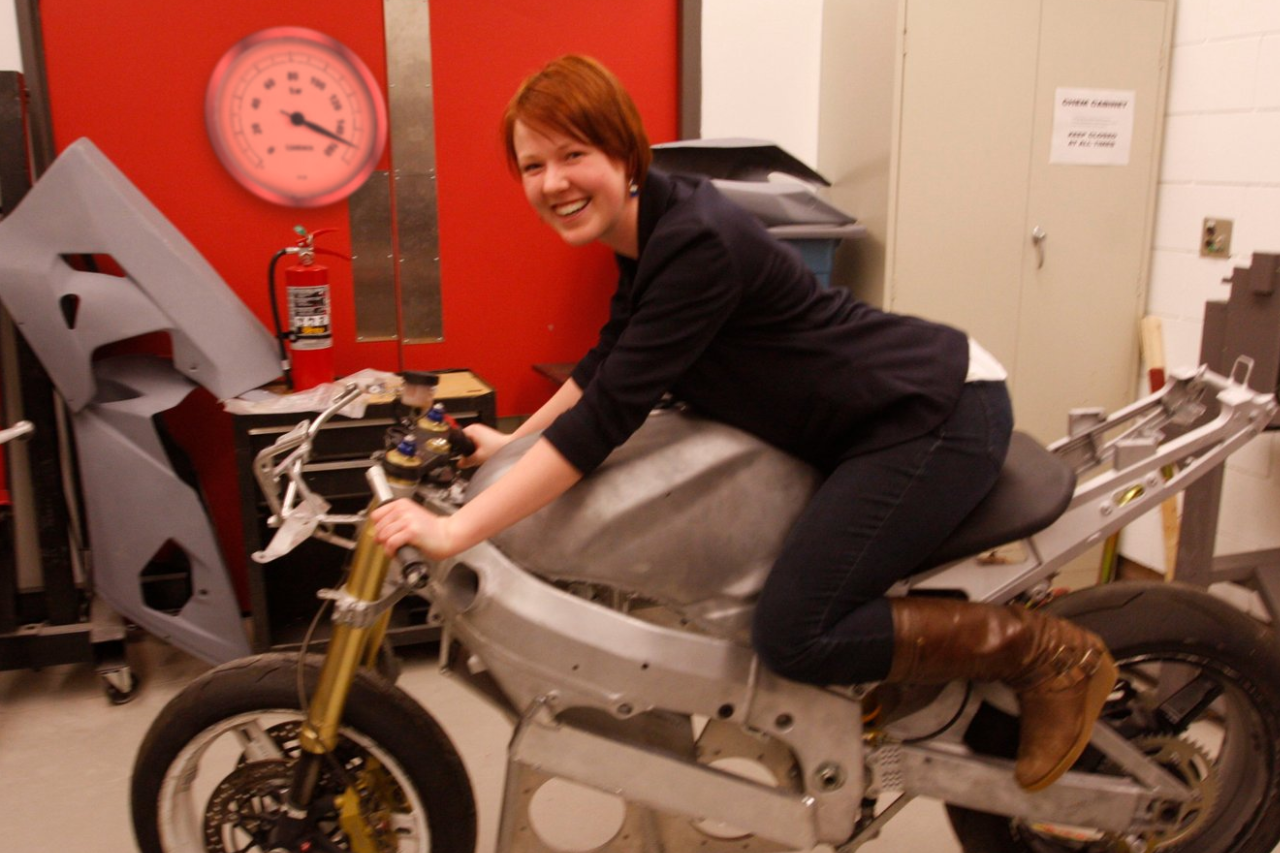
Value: 150,bar
